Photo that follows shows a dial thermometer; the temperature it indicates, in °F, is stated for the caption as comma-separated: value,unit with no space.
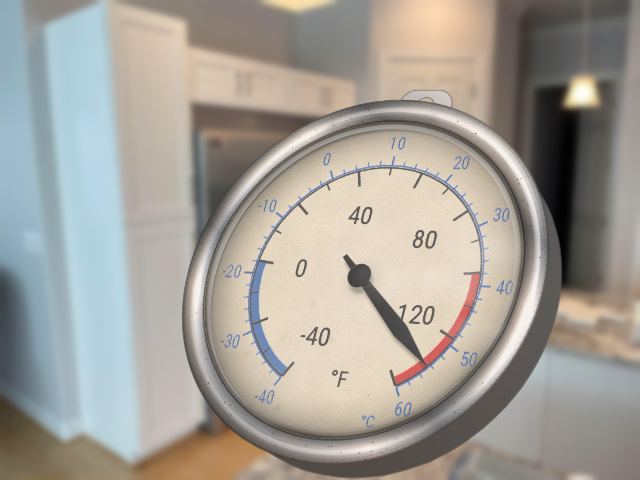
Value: 130,°F
